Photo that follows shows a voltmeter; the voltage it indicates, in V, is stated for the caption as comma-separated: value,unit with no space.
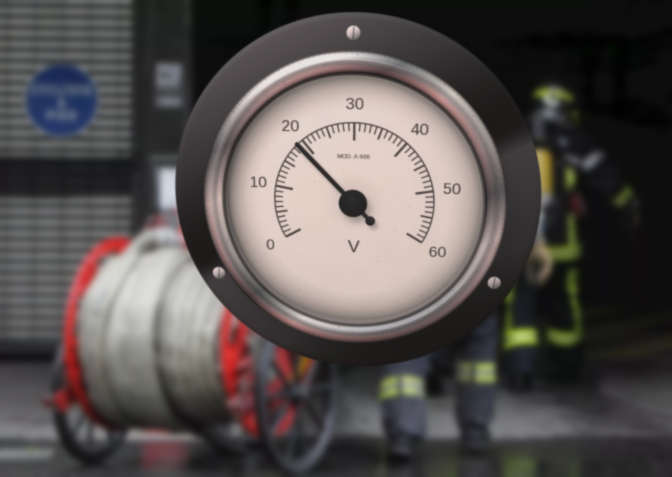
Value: 19,V
